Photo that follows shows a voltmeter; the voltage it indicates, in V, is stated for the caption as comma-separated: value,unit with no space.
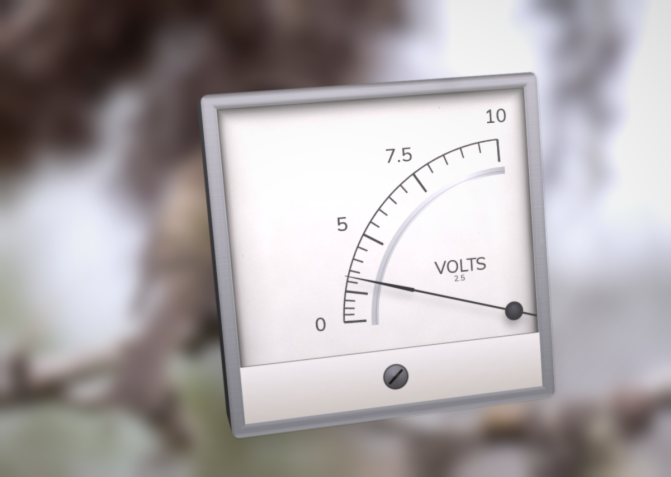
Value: 3.25,V
